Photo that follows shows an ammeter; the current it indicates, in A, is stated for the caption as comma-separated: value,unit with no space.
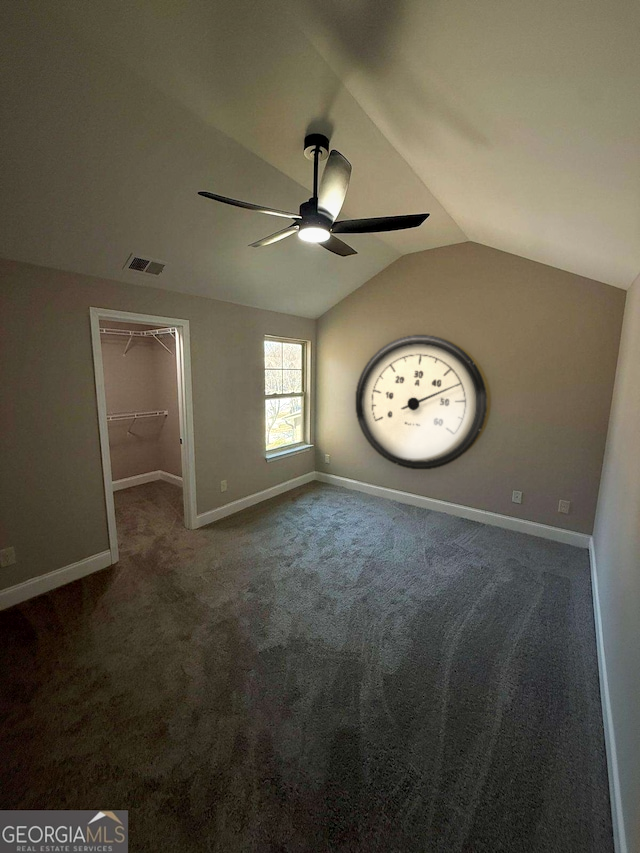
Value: 45,A
